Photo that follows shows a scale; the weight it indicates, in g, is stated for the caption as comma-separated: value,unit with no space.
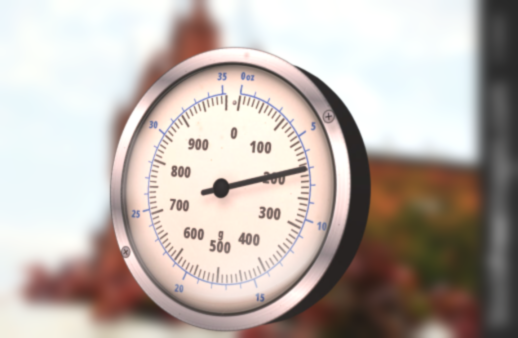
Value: 200,g
